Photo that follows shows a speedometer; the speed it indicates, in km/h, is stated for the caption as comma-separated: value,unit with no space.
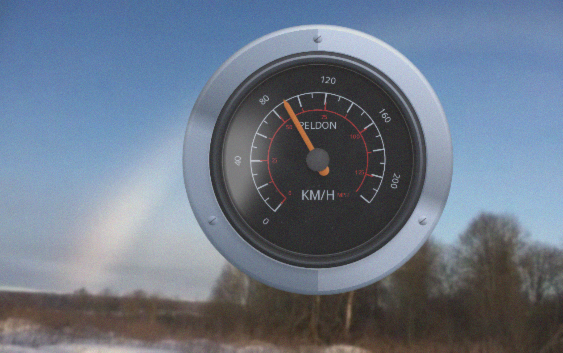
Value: 90,km/h
